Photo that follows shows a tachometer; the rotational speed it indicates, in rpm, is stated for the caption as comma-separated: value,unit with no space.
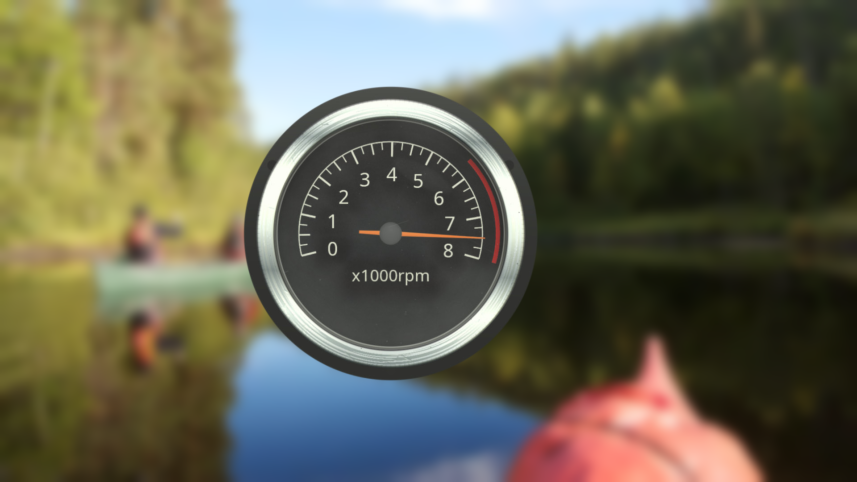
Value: 7500,rpm
